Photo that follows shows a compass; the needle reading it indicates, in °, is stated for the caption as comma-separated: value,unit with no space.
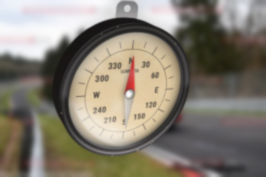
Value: 0,°
